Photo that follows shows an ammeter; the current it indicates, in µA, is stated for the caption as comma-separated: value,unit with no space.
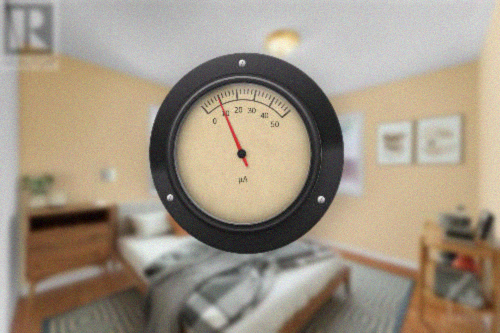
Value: 10,µA
